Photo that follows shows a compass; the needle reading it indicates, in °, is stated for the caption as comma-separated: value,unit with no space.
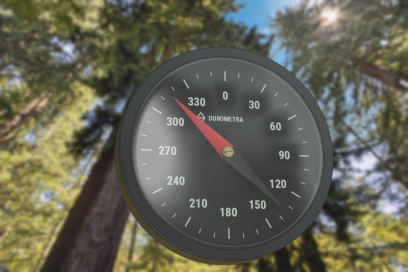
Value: 315,°
